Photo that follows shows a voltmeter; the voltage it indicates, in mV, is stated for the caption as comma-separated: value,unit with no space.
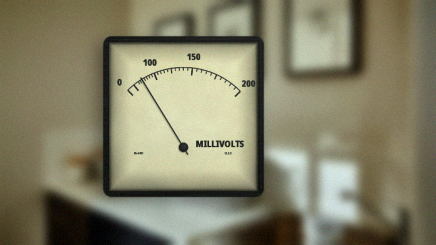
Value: 75,mV
